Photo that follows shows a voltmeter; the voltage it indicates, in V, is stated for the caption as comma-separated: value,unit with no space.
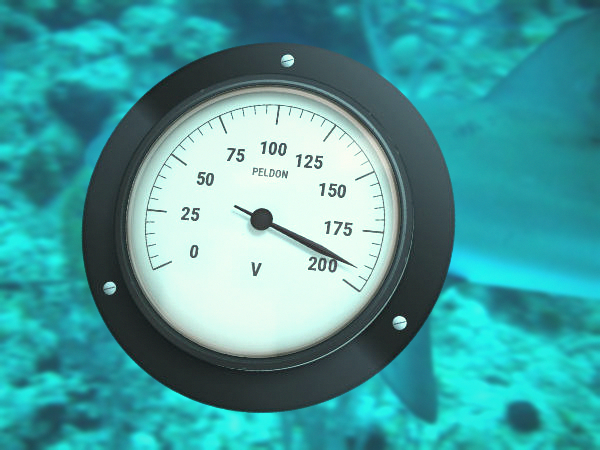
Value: 192.5,V
